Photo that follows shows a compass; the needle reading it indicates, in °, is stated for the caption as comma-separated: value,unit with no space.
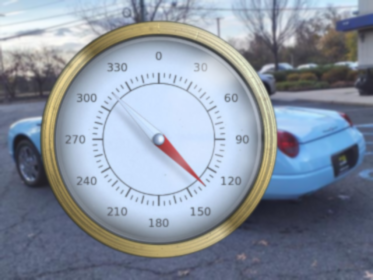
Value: 135,°
